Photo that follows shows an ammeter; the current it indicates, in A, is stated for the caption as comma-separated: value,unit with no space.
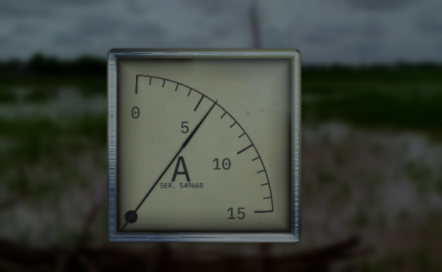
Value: 6,A
